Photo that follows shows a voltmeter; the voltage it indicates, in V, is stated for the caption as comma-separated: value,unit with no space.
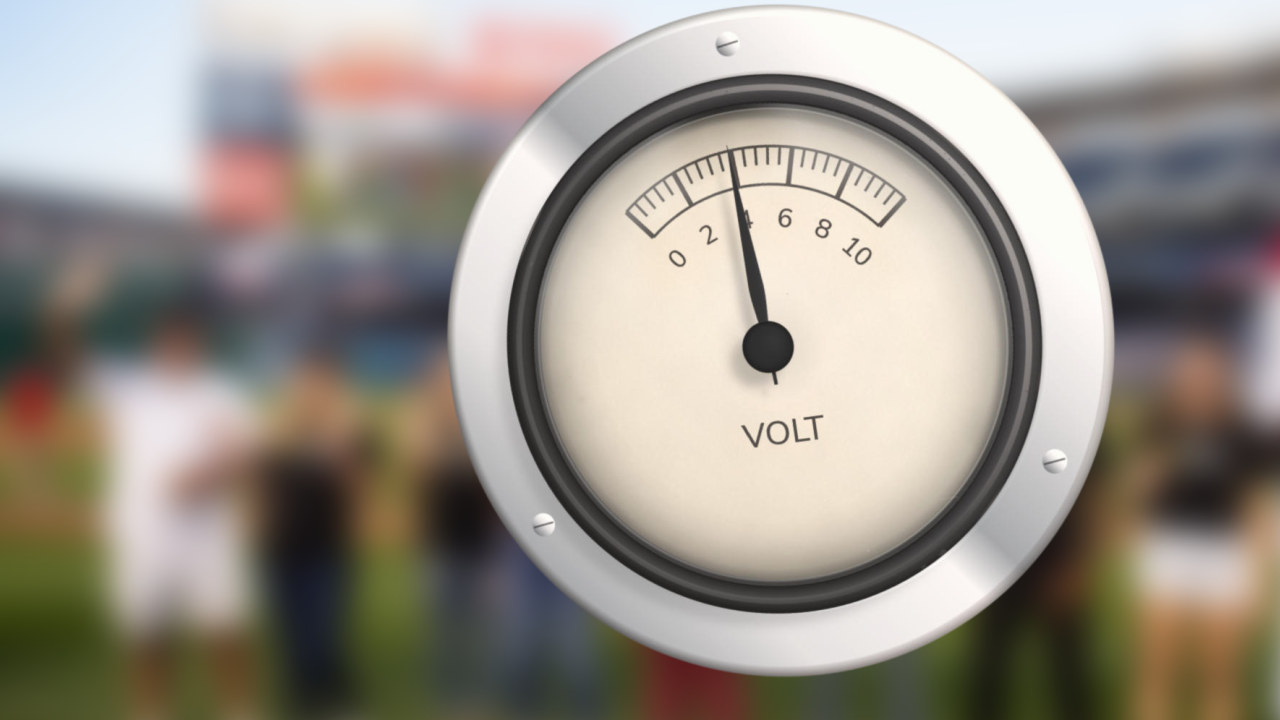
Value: 4,V
